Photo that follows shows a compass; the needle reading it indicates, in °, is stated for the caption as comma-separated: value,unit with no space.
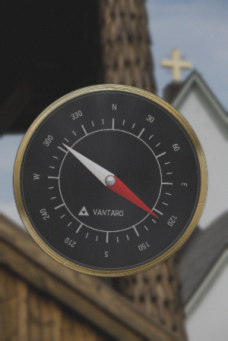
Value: 125,°
